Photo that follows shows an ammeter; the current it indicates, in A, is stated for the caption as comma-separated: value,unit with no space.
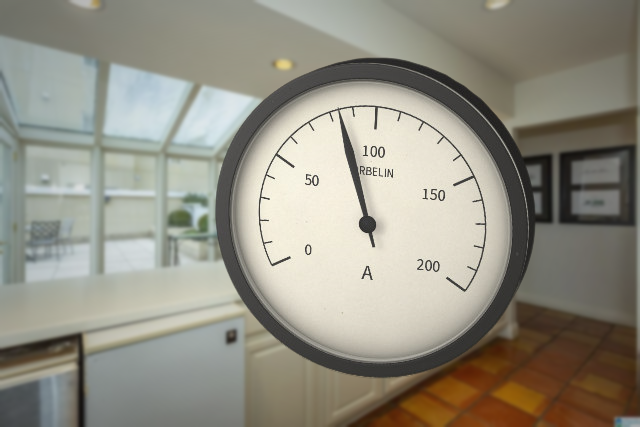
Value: 85,A
